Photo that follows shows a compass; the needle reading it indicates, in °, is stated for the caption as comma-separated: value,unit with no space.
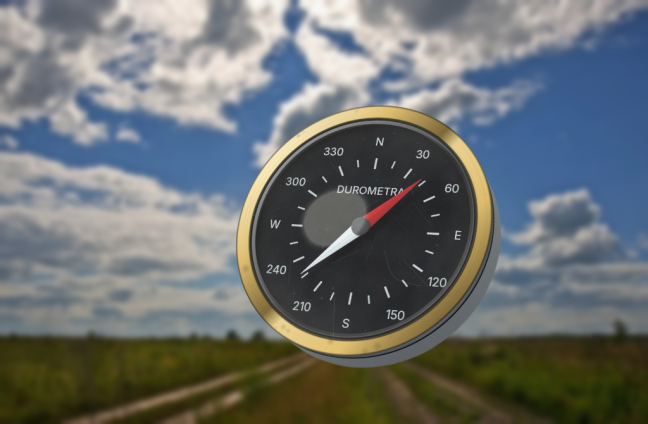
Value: 45,°
